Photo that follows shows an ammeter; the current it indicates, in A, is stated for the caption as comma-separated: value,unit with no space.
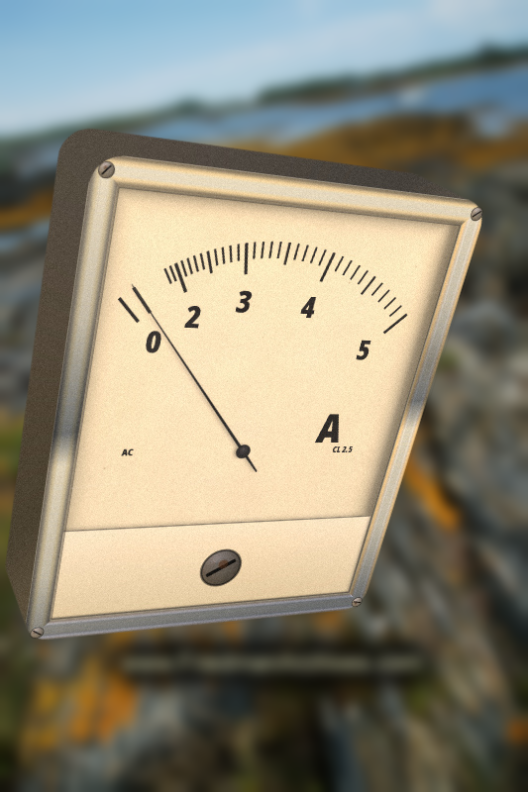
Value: 1,A
